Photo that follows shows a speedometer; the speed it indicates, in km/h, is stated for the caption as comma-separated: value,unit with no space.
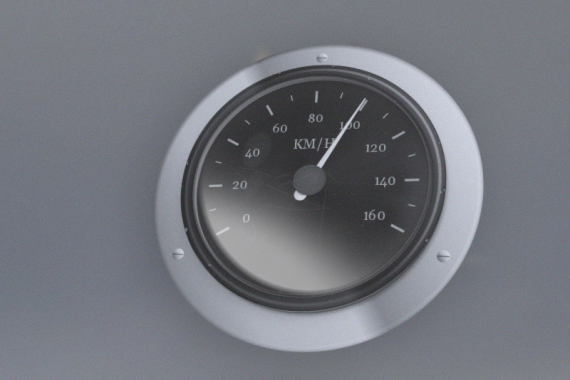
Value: 100,km/h
